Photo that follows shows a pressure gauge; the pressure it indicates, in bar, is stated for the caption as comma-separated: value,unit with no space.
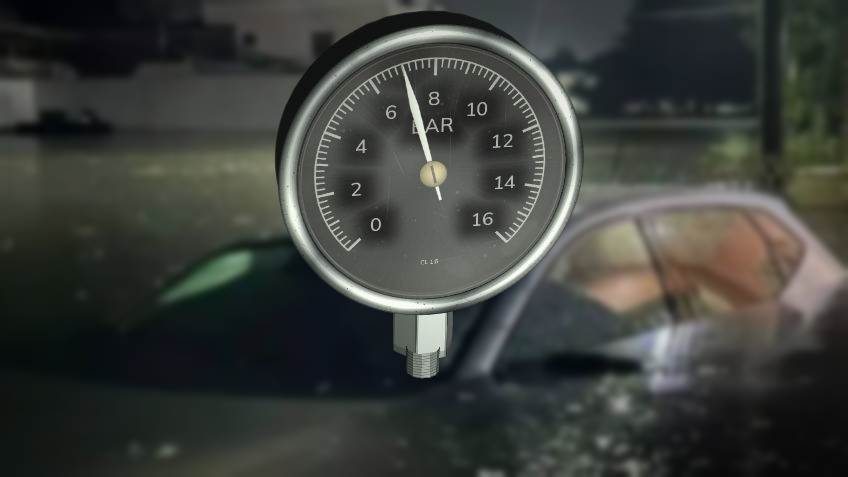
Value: 7,bar
